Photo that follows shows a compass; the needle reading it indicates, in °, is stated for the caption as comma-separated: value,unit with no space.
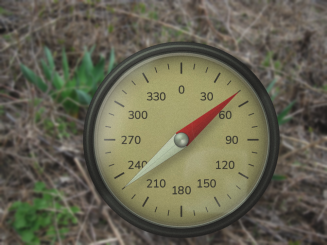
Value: 50,°
